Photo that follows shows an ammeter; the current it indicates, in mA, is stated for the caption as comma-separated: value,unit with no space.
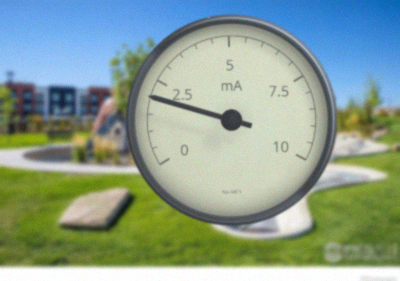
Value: 2,mA
